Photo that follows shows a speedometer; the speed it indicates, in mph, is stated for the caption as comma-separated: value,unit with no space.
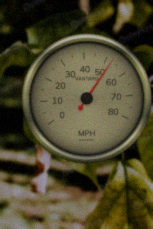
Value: 52.5,mph
